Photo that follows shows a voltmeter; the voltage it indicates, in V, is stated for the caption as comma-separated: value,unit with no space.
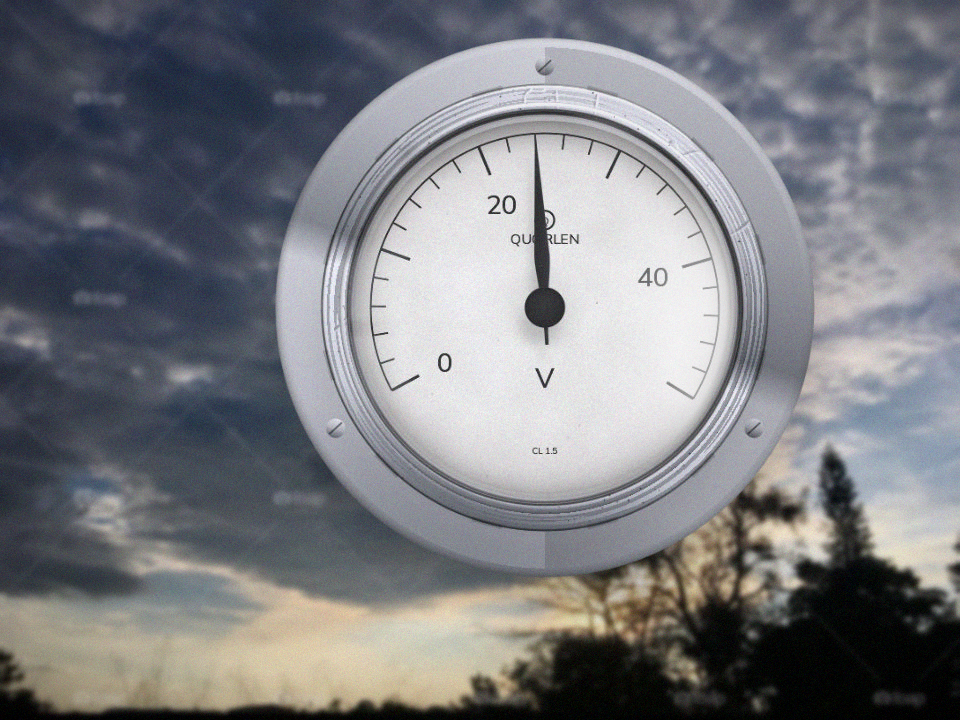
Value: 24,V
